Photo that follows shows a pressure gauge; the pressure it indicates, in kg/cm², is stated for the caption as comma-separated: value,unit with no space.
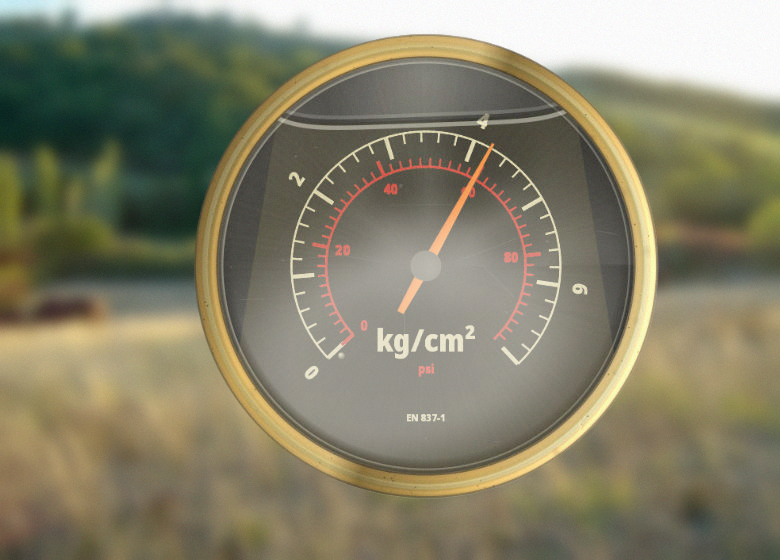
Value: 4.2,kg/cm²
